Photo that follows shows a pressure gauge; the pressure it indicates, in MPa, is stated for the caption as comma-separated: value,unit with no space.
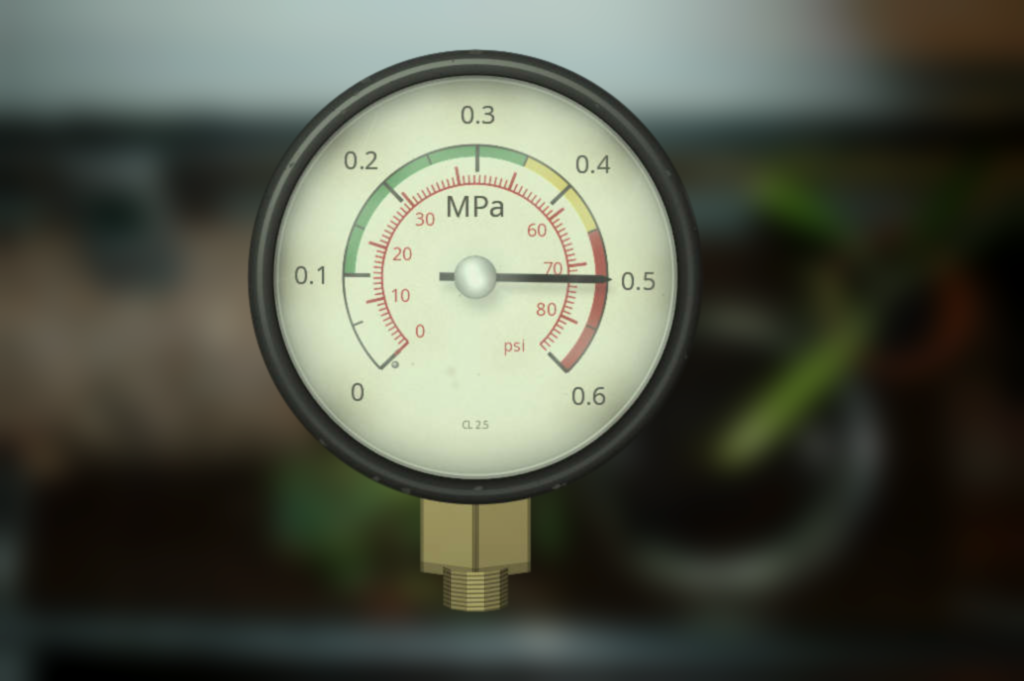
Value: 0.5,MPa
